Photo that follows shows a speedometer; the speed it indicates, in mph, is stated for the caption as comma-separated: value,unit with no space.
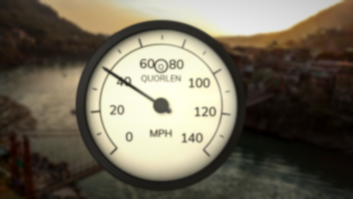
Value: 40,mph
